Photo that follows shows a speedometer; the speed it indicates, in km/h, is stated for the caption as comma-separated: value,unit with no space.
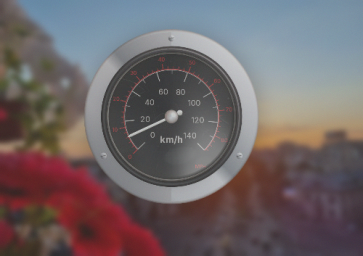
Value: 10,km/h
